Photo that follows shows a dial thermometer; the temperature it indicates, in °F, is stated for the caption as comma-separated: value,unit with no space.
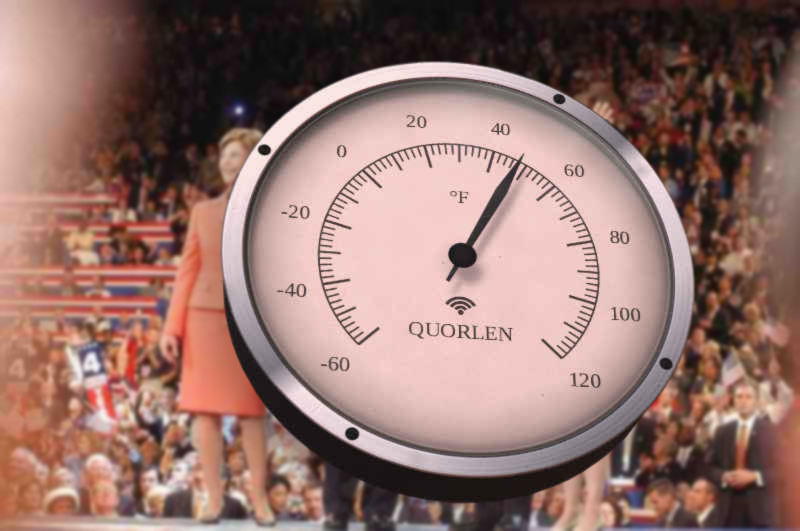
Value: 48,°F
